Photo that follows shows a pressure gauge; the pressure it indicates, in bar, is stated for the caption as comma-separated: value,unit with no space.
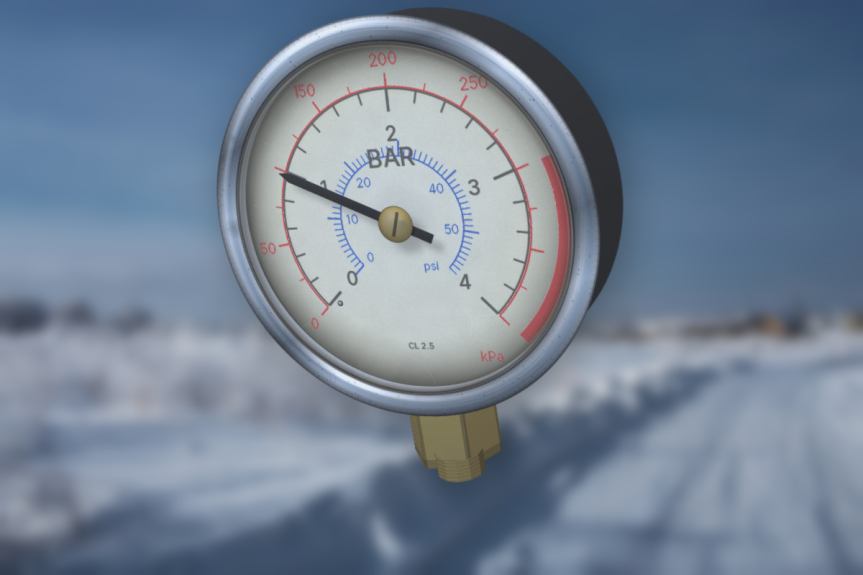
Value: 1,bar
